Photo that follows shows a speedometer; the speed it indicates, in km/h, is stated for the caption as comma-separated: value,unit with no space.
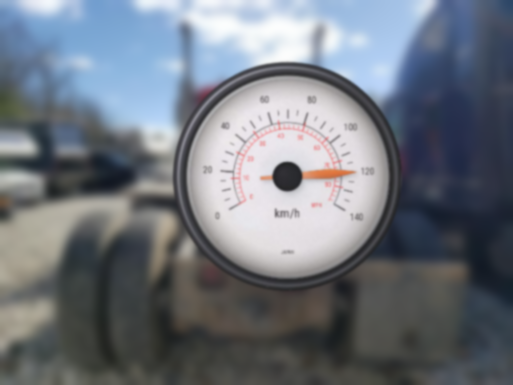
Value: 120,km/h
